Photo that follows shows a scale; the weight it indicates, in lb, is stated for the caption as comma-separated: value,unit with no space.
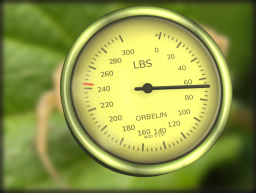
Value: 68,lb
